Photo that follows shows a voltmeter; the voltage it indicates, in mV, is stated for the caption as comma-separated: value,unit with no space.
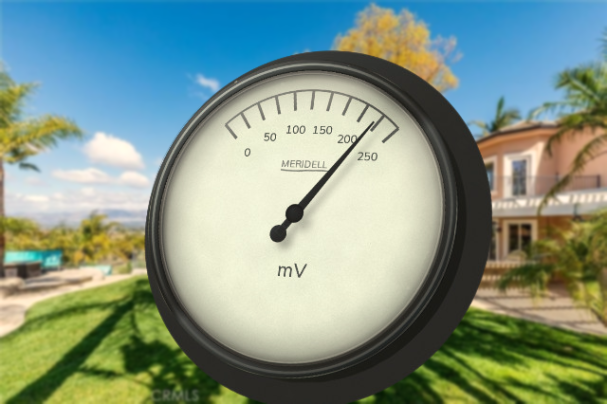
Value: 225,mV
